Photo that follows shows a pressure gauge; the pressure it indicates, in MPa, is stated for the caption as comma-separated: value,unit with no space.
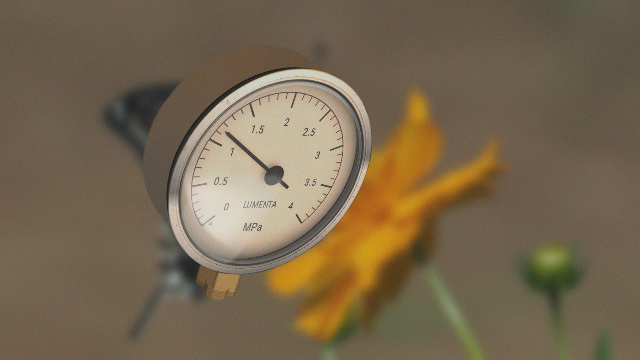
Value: 1.15,MPa
